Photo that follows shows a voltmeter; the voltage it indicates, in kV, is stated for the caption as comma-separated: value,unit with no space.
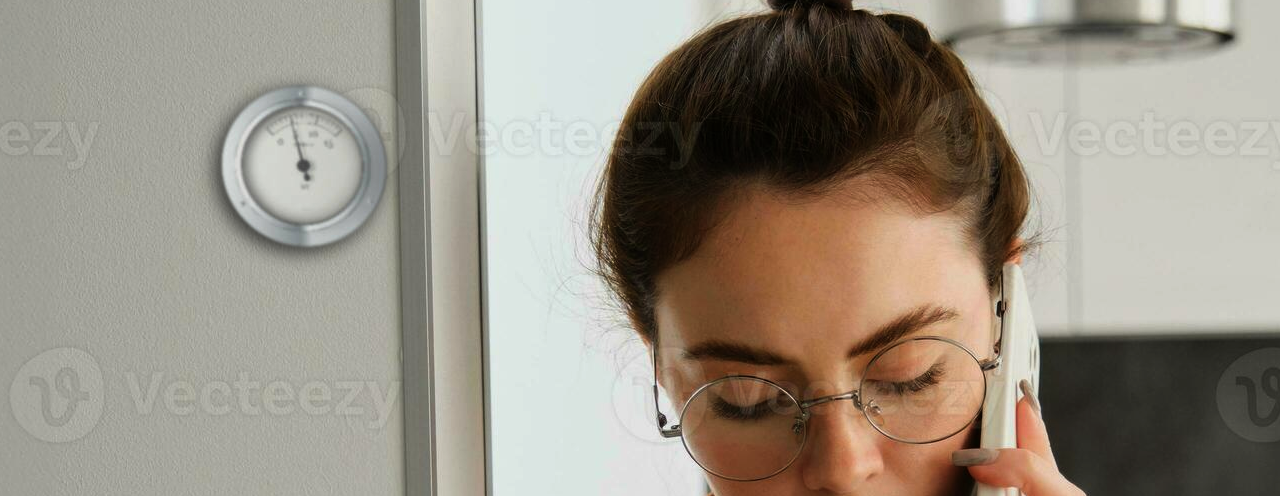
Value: 5,kV
